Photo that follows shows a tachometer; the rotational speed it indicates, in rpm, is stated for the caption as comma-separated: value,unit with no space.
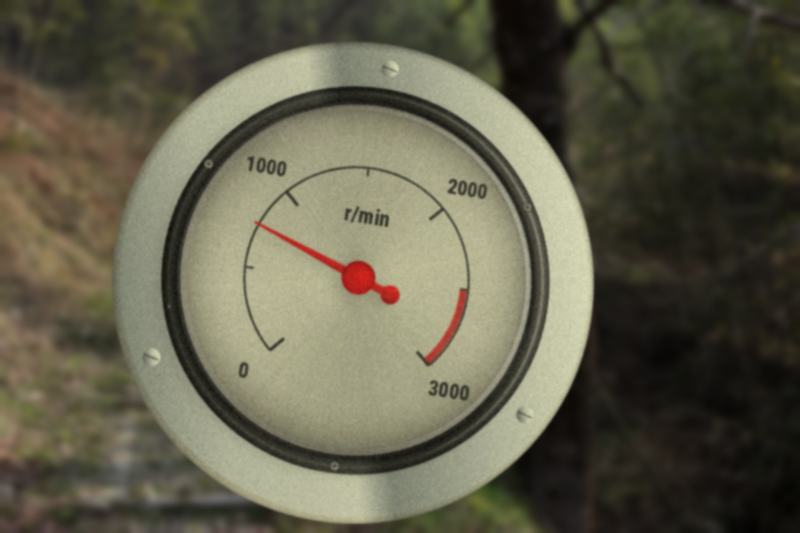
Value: 750,rpm
